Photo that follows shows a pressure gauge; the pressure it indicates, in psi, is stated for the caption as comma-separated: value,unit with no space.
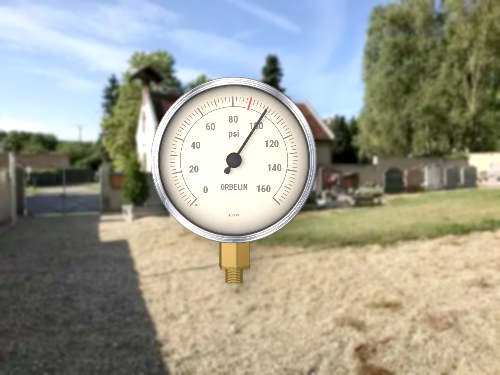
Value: 100,psi
